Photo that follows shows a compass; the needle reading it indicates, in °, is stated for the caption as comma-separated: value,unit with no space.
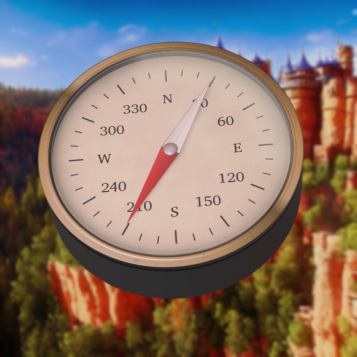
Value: 210,°
